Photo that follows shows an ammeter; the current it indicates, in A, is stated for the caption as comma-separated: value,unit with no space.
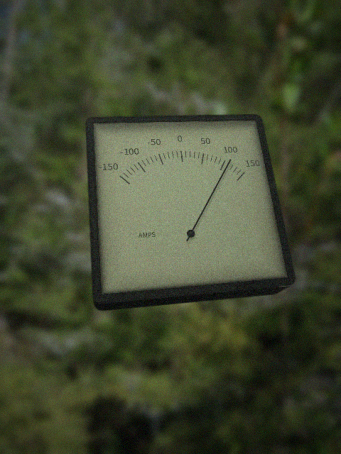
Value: 110,A
